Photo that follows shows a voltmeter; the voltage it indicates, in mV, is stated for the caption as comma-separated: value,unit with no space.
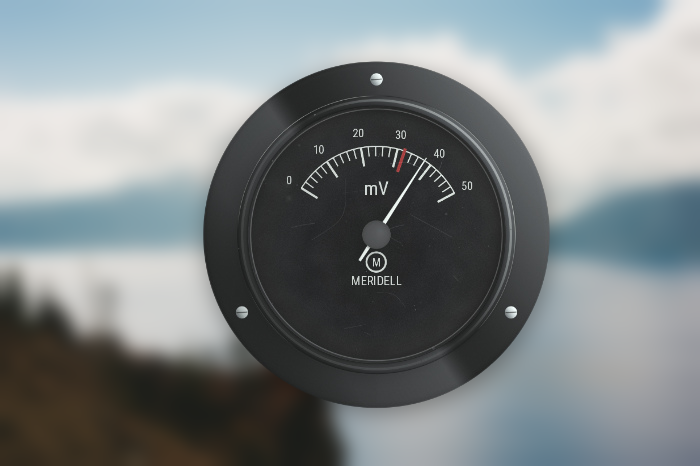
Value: 38,mV
